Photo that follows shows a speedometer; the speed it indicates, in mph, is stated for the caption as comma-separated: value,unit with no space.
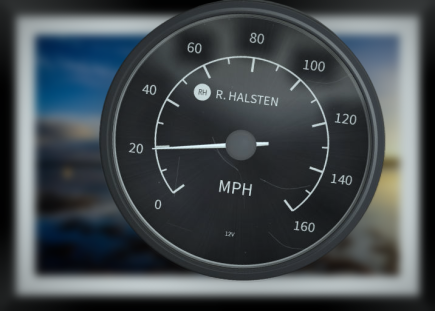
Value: 20,mph
